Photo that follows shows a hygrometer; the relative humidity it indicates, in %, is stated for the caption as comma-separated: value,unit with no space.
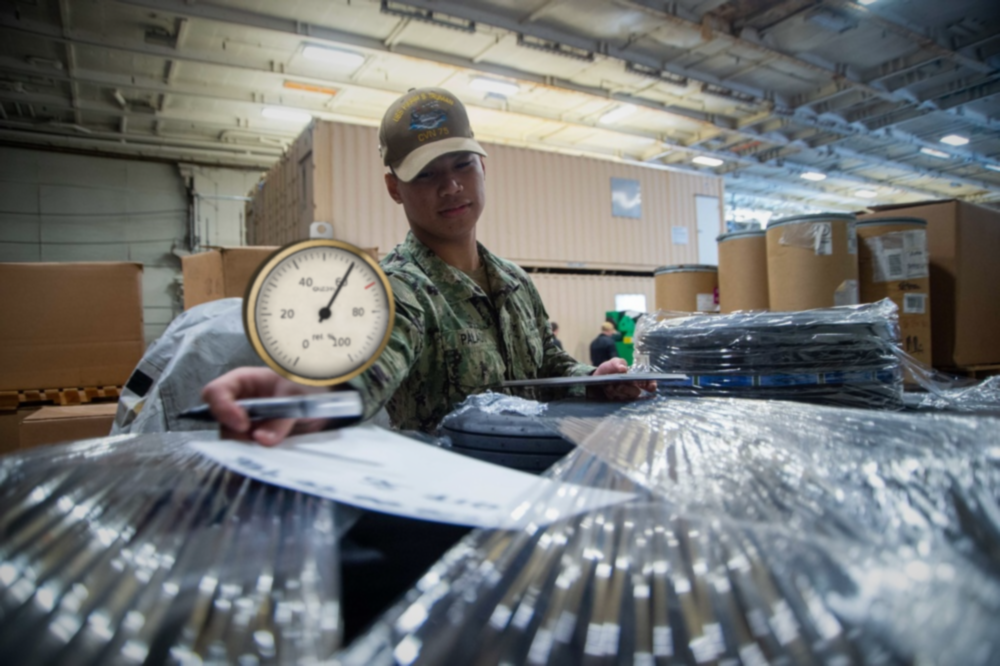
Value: 60,%
